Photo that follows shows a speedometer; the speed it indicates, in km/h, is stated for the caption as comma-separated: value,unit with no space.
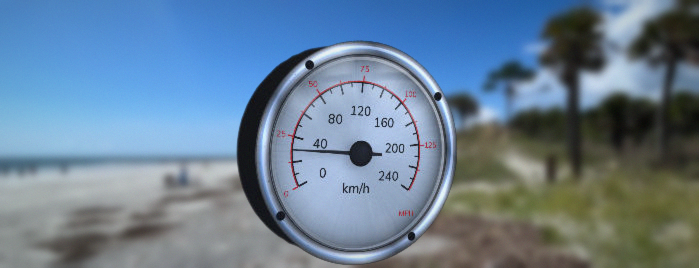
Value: 30,km/h
